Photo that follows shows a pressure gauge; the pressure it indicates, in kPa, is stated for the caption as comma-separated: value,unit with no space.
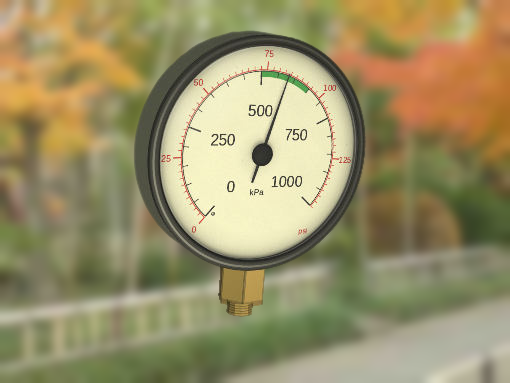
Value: 575,kPa
